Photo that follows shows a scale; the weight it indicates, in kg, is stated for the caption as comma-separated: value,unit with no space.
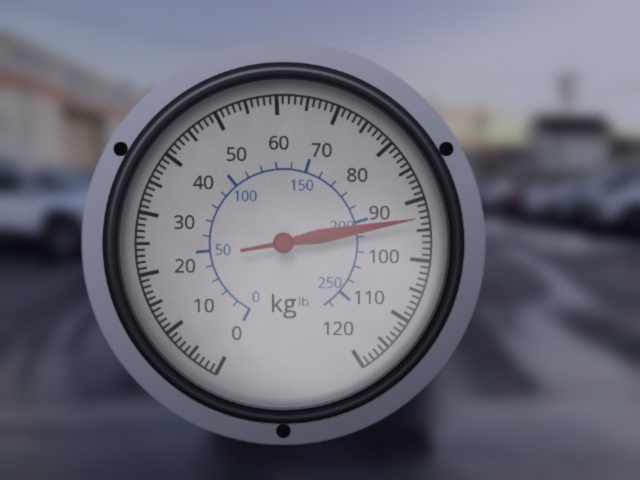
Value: 93,kg
